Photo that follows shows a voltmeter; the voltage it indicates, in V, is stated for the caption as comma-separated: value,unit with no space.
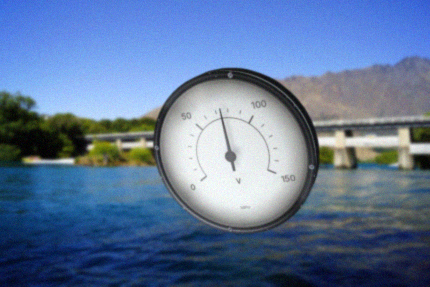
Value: 75,V
